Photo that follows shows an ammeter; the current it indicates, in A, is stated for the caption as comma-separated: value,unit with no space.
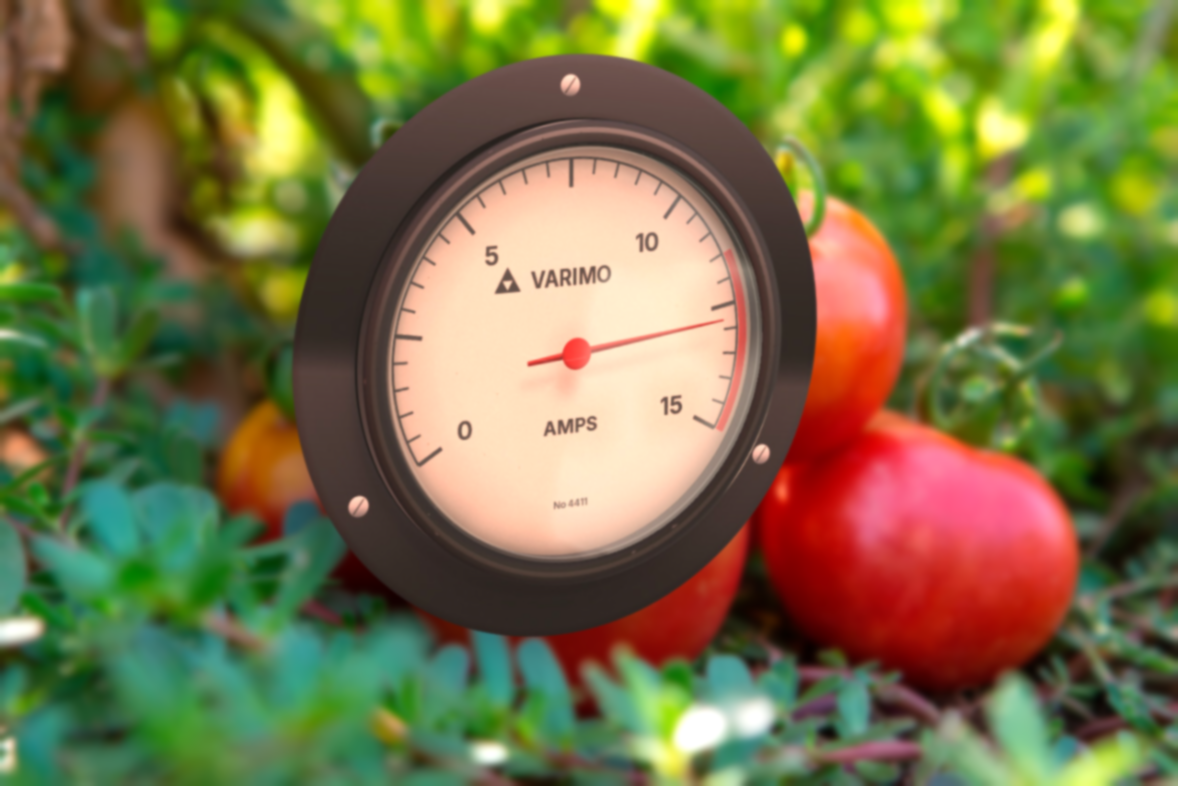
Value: 12.75,A
